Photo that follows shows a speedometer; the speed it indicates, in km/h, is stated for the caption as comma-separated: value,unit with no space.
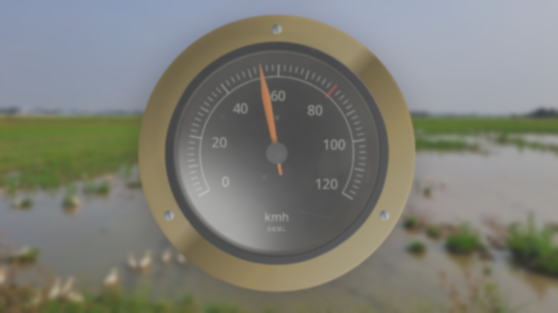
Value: 54,km/h
